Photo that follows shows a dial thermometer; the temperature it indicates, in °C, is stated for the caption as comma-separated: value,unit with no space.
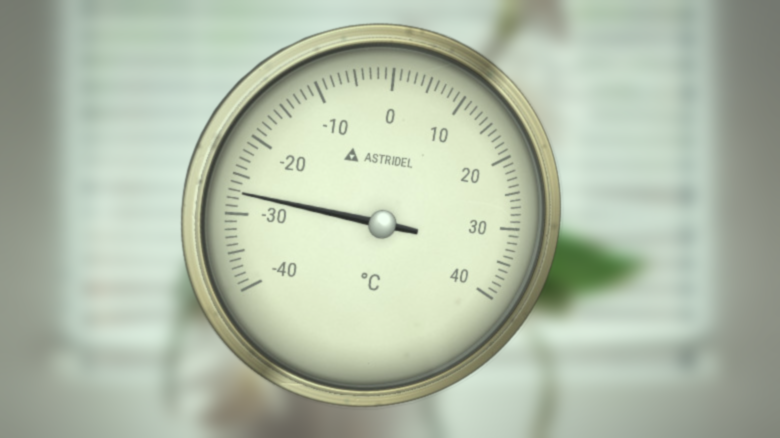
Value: -27,°C
